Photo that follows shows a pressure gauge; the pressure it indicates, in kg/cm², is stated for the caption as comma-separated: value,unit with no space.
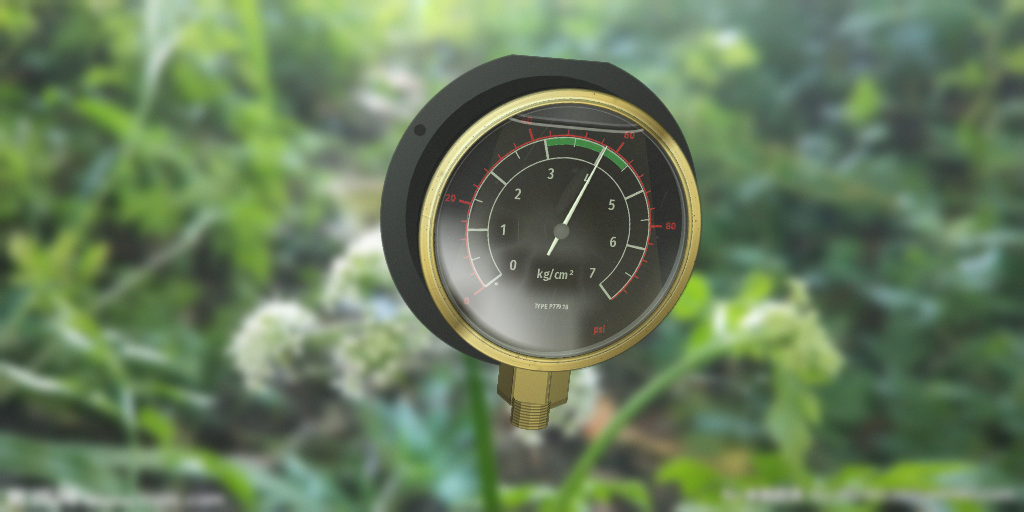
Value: 4,kg/cm²
